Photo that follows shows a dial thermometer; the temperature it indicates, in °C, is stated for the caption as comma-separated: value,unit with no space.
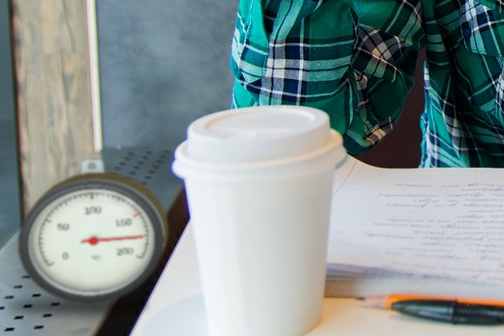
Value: 175,°C
